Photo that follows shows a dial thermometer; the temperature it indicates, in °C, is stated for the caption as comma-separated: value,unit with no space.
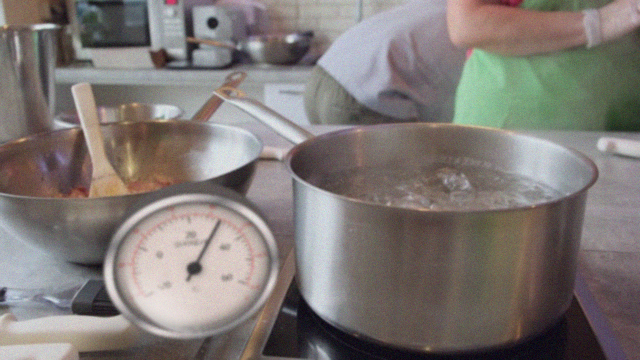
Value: 30,°C
